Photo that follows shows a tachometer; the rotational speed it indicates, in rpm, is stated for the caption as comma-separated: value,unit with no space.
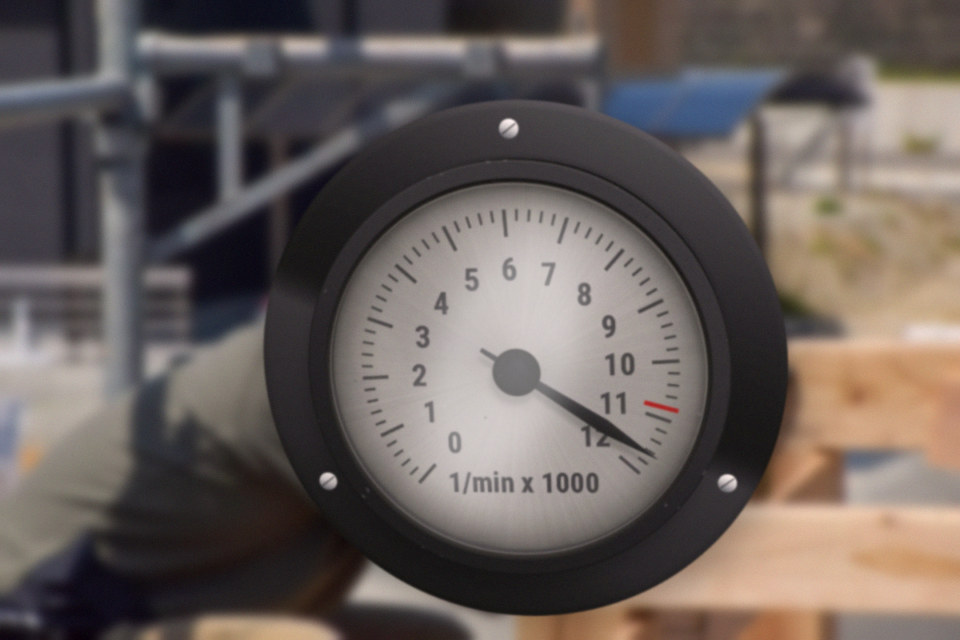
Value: 11600,rpm
